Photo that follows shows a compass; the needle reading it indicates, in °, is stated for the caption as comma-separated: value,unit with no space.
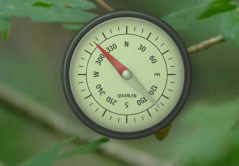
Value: 315,°
